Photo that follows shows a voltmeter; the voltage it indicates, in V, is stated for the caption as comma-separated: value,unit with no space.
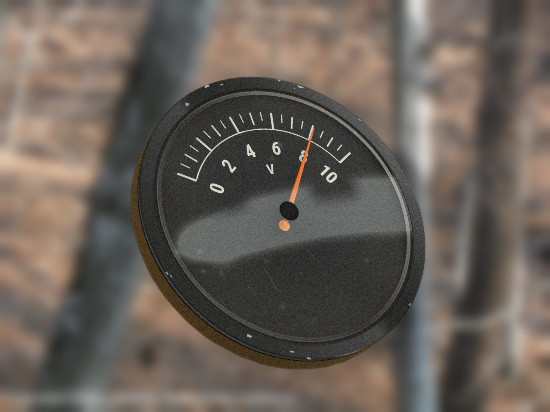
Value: 8,V
